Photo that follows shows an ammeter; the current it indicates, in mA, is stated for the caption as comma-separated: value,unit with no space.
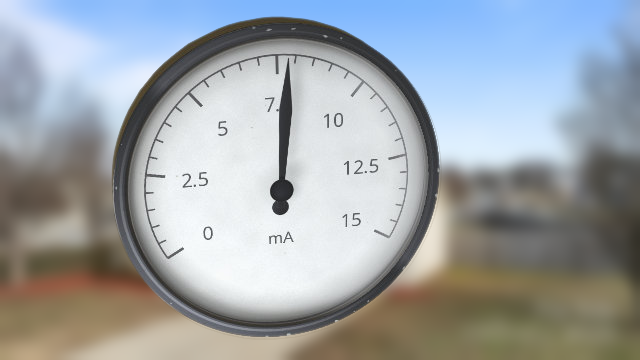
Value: 7.75,mA
